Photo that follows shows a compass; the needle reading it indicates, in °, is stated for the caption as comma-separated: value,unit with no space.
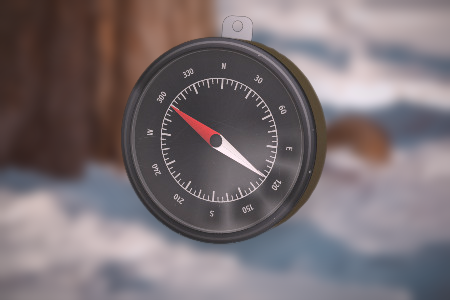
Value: 300,°
